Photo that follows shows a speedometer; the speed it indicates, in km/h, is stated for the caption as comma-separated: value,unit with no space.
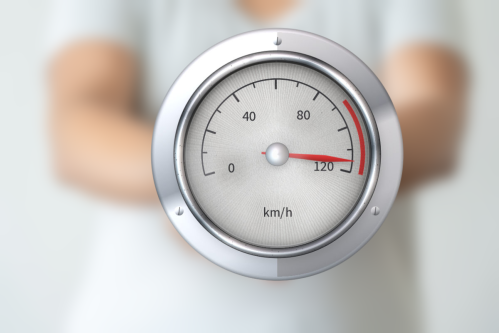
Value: 115,km/h
